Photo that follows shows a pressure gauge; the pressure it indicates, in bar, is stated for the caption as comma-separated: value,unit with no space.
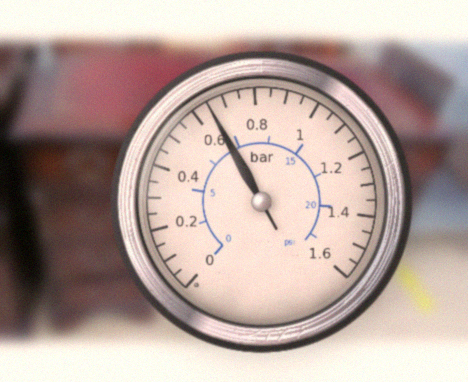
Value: 0.65,bar
